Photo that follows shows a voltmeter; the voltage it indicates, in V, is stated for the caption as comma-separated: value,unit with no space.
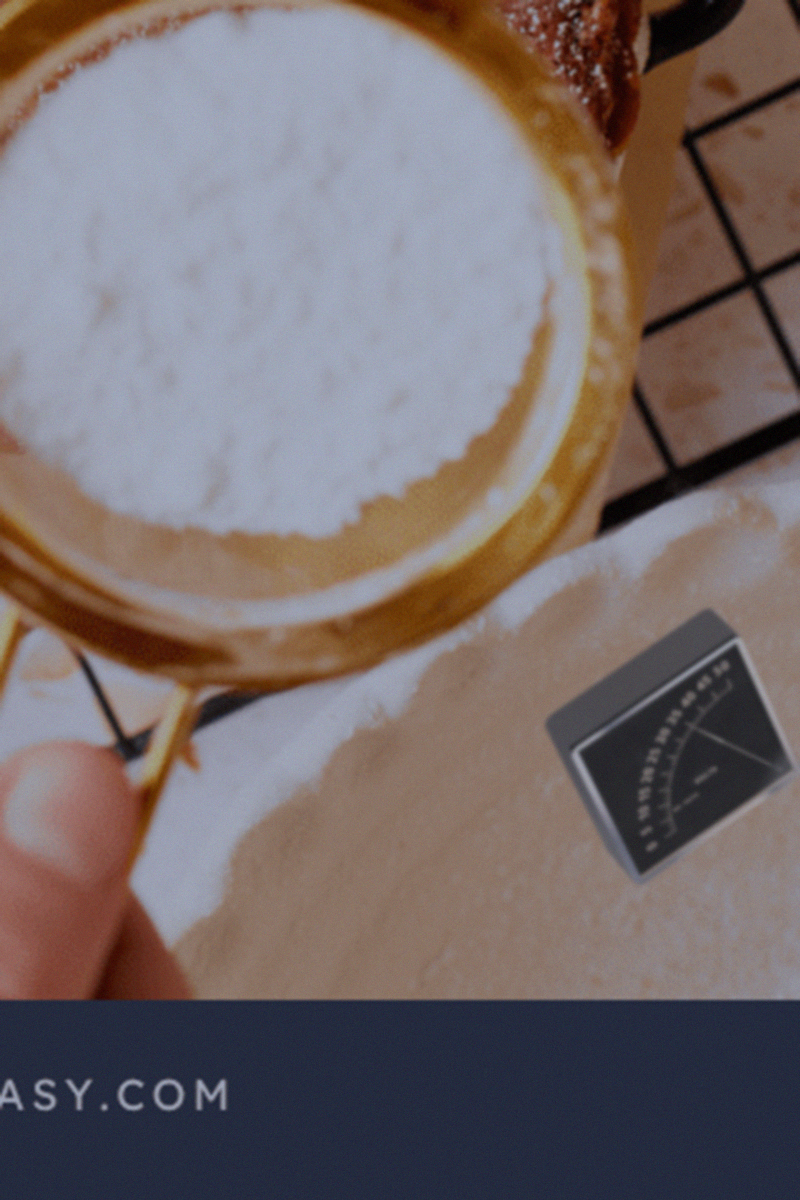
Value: 35,V
